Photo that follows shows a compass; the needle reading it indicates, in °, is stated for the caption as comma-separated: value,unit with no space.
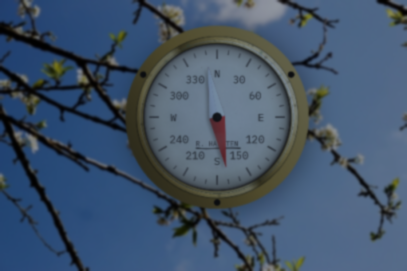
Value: 170,°
